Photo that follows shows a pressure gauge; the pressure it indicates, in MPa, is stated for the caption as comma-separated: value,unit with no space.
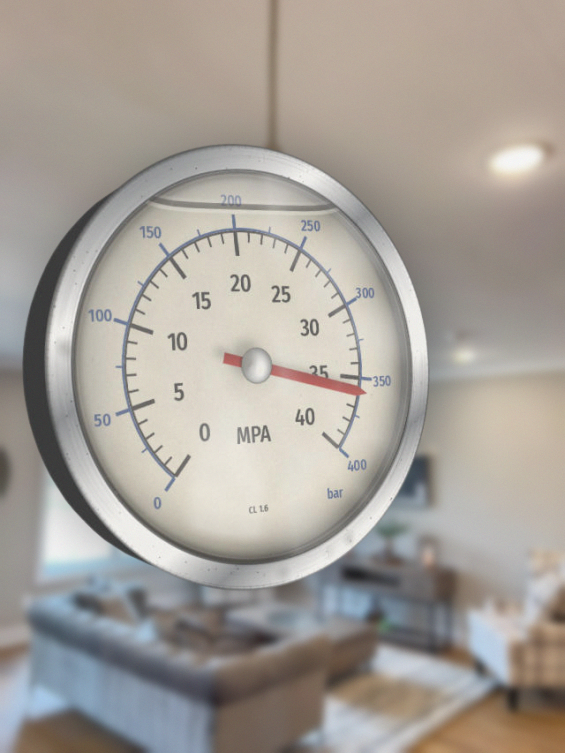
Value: 36,MPa
